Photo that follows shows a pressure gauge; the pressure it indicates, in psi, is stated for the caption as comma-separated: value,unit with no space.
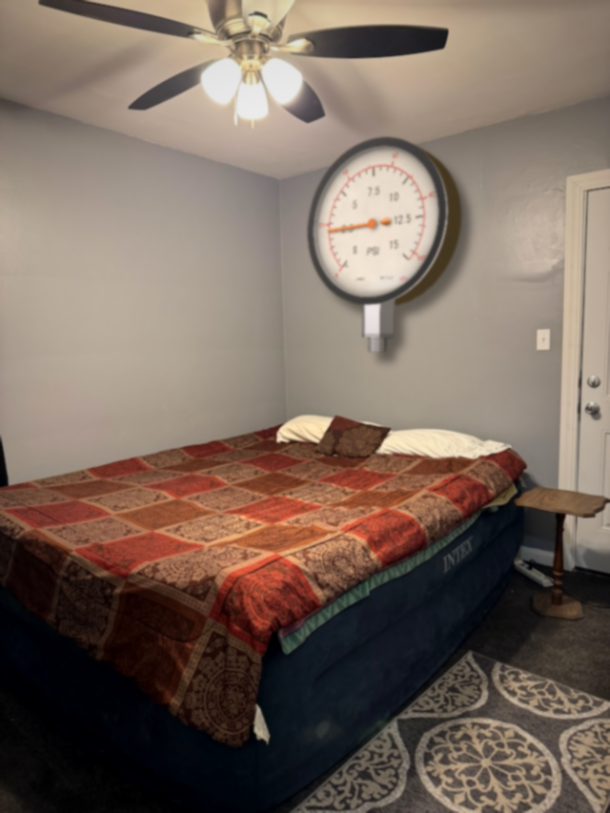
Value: 2.5,psi
